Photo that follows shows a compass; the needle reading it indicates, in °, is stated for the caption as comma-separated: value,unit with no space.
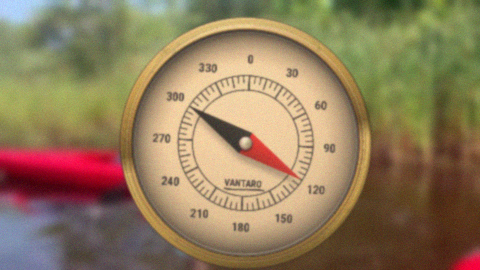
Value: 120,°
